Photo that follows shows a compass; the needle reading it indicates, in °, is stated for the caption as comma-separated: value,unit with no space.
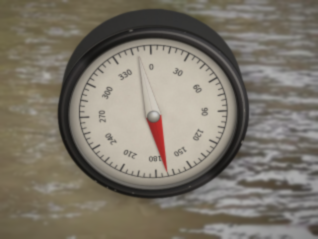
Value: 170,°
